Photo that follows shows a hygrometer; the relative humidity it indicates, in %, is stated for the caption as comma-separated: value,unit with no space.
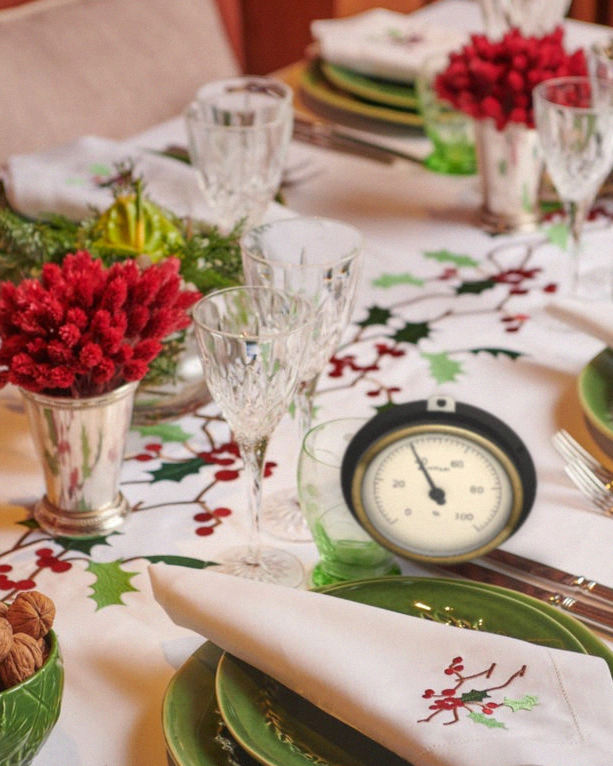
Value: 40,%
